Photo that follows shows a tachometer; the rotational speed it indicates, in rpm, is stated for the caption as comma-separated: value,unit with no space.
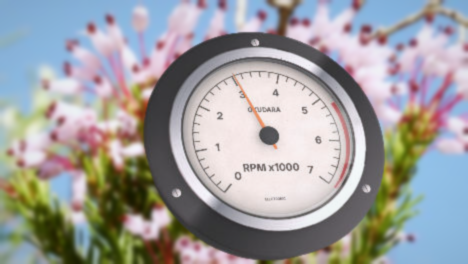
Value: 3000,rpm
